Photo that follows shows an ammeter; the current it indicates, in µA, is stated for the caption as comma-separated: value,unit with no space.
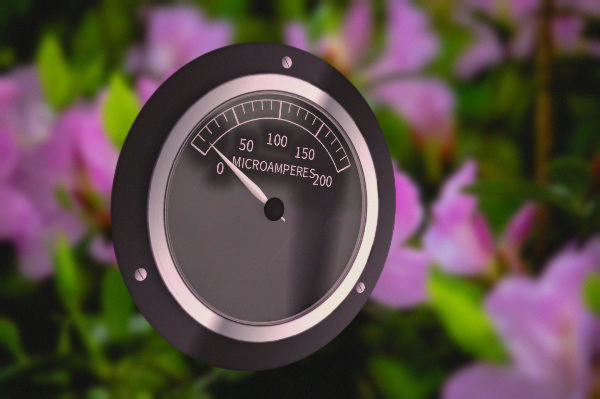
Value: 10,µA
